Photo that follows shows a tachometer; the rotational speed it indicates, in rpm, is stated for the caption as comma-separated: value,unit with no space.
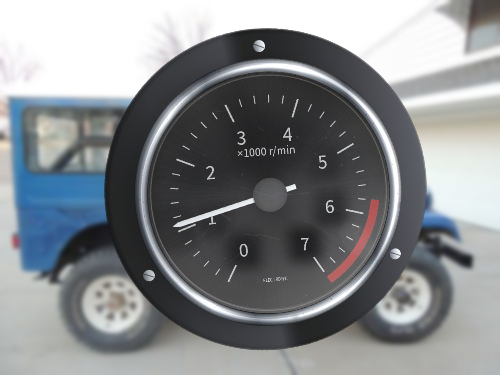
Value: 1100,rpm
